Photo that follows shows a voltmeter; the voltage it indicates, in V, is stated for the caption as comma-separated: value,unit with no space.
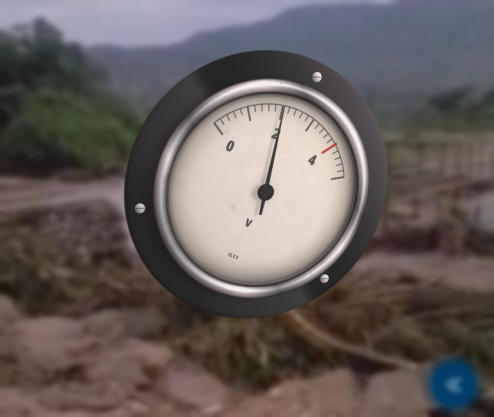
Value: 2,V
